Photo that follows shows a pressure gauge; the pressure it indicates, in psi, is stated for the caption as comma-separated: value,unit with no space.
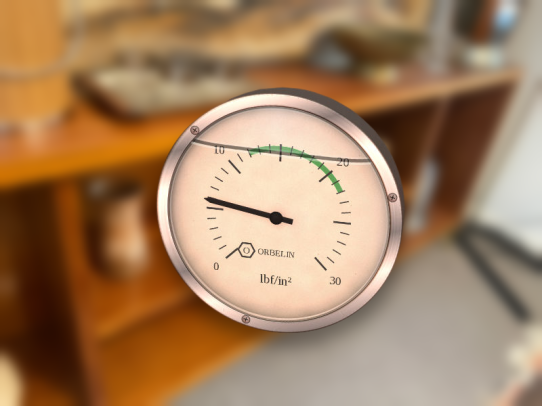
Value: 6,psi
